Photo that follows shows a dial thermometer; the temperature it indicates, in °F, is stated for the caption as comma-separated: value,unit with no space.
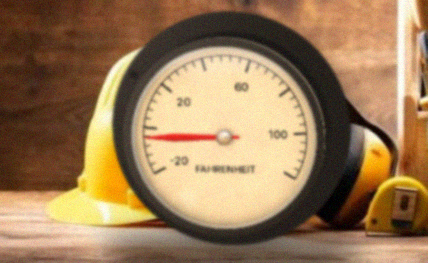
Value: -4,°F
